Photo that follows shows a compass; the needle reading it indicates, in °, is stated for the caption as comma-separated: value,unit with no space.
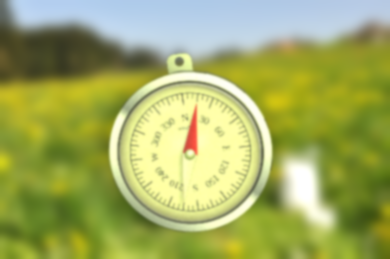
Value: 15,°
